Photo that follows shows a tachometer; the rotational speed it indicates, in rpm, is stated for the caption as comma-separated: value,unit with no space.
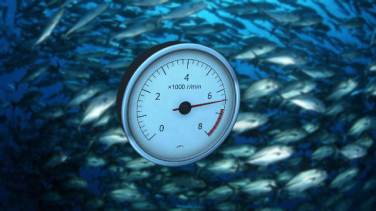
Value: 6400,rpm
